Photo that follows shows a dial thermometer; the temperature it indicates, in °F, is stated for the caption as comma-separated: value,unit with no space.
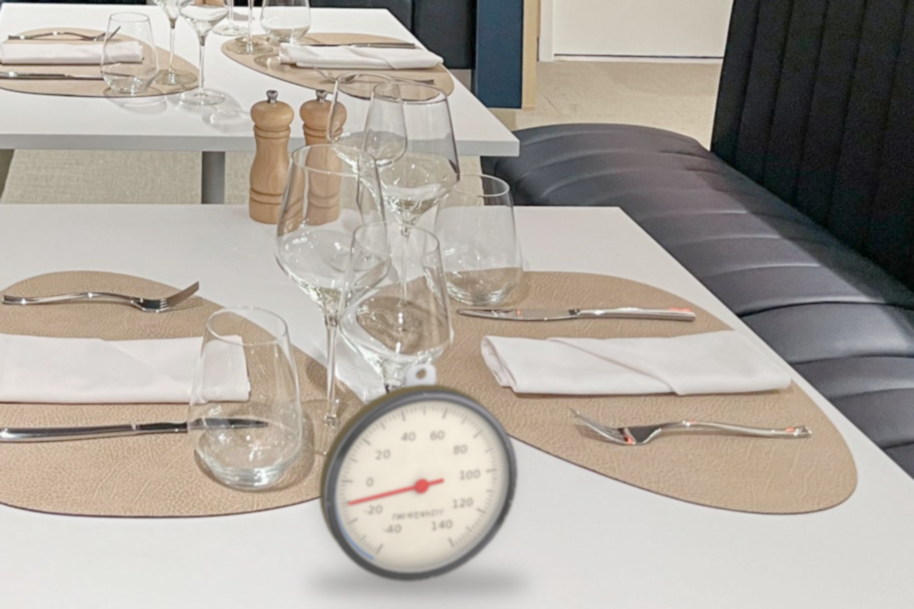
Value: -10,°F
